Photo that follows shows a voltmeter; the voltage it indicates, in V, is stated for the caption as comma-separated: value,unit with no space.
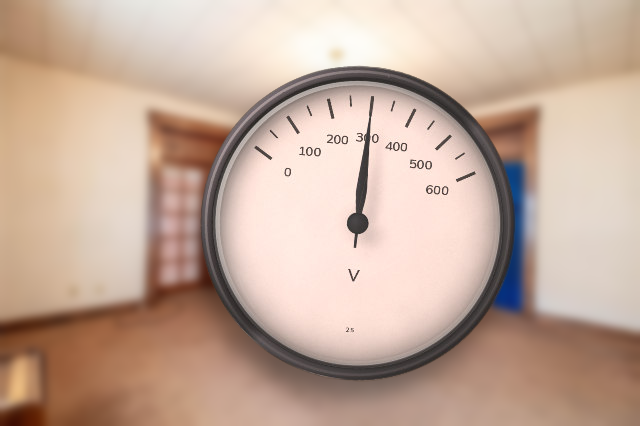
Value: 300,V
